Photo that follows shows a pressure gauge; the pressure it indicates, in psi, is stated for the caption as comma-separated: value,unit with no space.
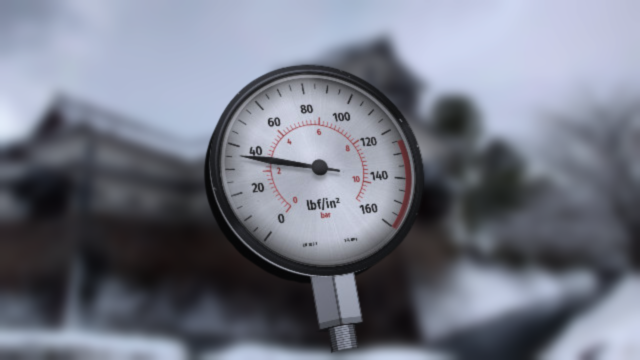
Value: 35,psi
